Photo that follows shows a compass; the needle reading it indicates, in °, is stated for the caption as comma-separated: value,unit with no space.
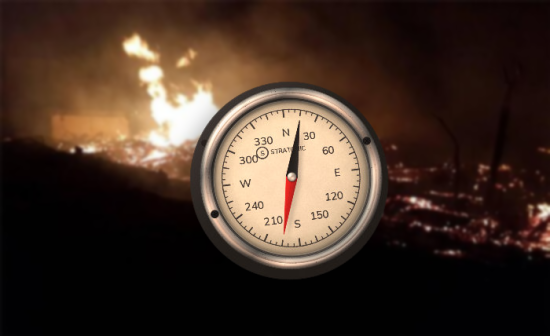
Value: 195,°
